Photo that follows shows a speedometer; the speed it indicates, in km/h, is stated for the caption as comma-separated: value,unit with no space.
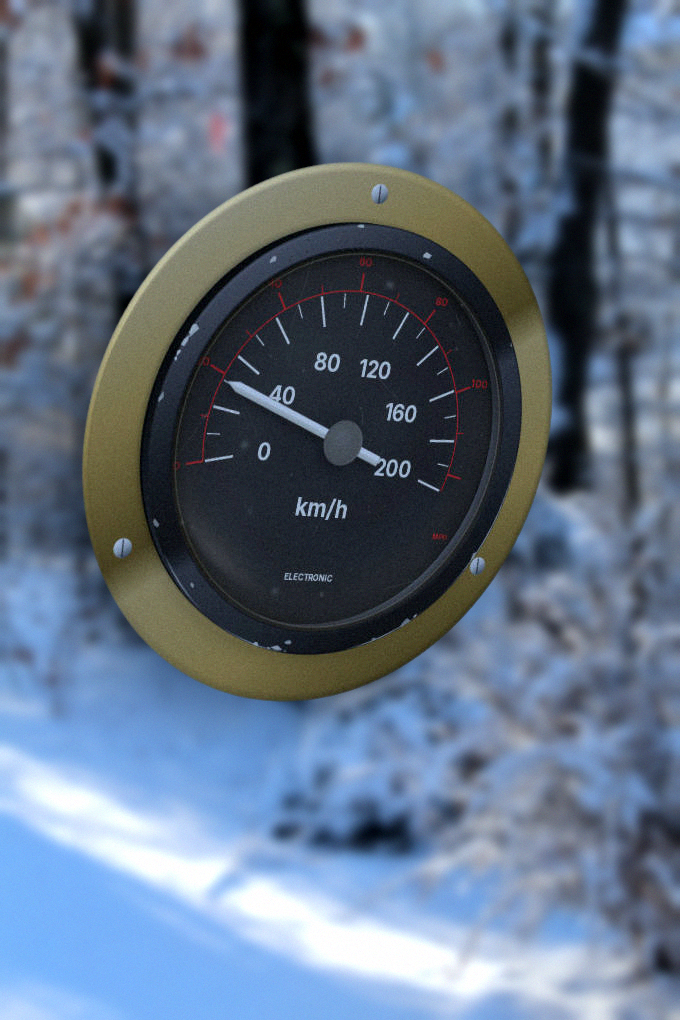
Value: 30,km/h
